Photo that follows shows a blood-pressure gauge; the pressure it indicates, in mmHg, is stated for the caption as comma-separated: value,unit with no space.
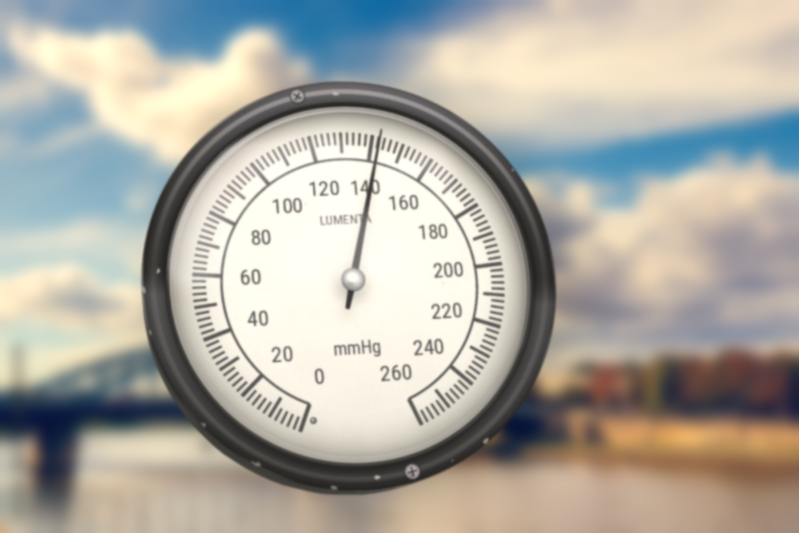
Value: 142,mmHg
